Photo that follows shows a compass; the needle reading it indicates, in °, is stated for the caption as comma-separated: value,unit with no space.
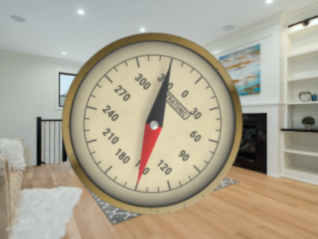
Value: 150,°
